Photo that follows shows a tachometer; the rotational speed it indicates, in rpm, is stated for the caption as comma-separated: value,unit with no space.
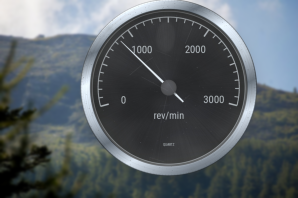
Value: 850,rpm
